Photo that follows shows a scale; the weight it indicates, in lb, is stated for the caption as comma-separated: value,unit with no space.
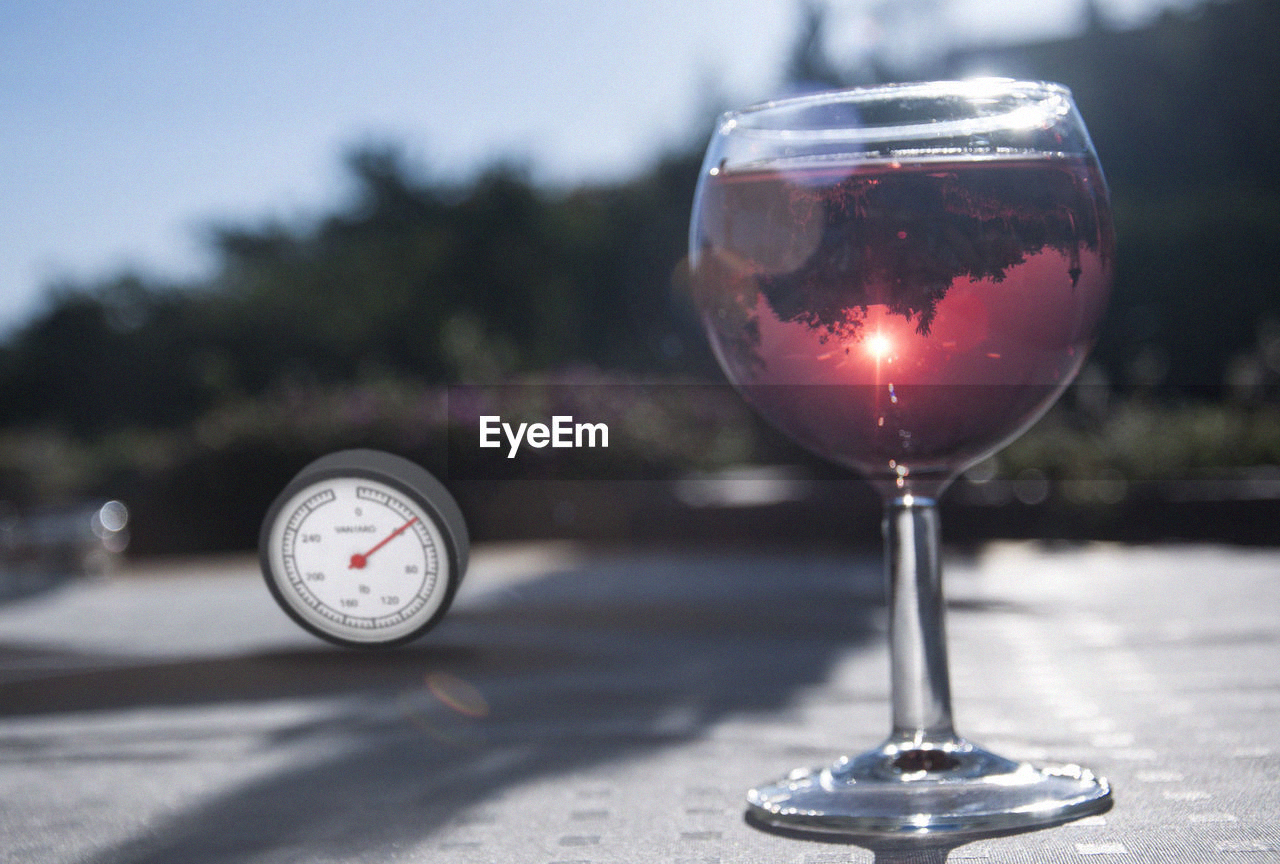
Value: 40,lb
